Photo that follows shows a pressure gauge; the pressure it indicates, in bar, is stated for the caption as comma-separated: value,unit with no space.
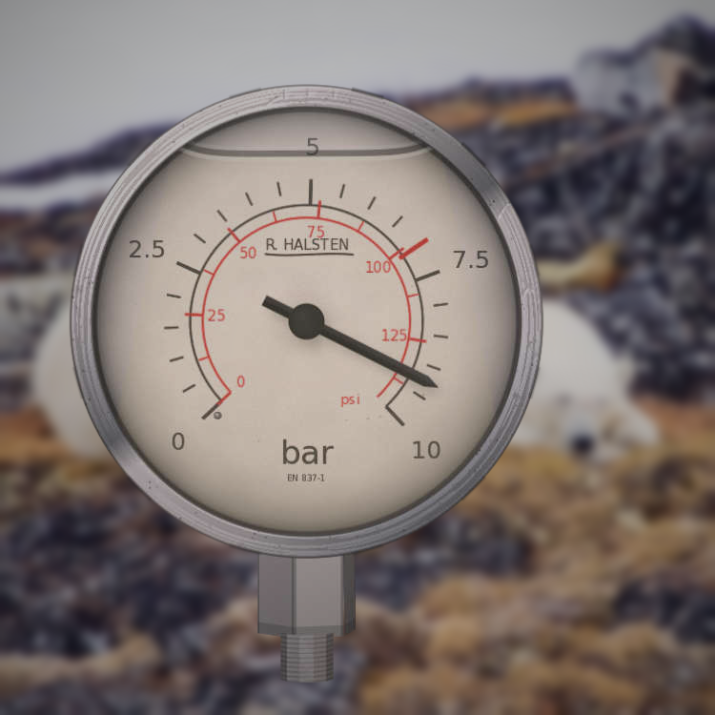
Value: 9.25,bar
